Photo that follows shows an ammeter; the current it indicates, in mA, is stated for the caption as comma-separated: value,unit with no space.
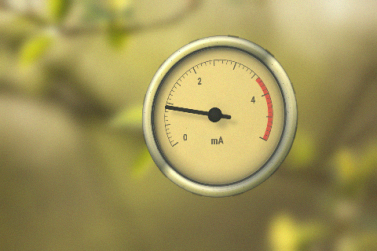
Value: 0.9,mA
